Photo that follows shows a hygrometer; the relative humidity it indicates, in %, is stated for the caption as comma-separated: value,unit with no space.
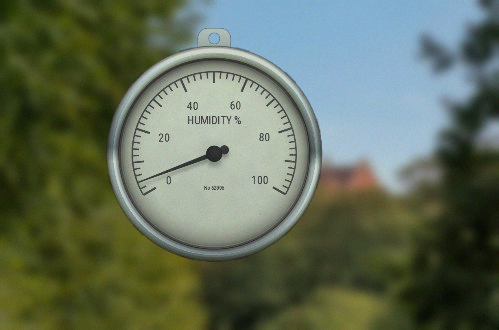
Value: 4,%
